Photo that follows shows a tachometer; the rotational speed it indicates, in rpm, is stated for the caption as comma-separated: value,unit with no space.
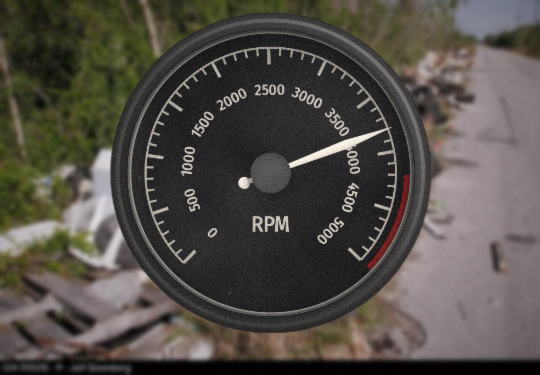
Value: 3800,rpm
